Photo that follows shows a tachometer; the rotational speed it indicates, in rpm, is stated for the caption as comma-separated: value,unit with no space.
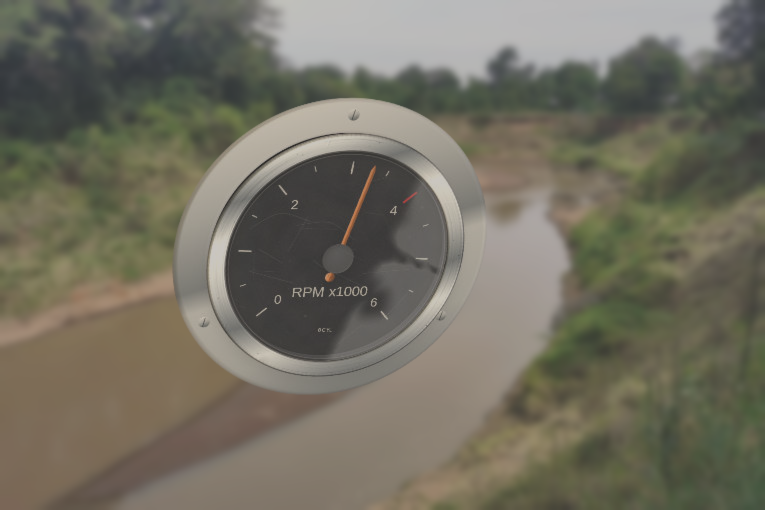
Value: 3250,rpm
